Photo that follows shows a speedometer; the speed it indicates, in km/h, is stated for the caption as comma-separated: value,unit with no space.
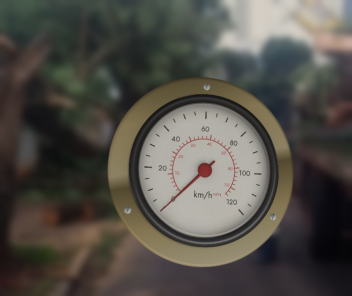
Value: 0,km/h
